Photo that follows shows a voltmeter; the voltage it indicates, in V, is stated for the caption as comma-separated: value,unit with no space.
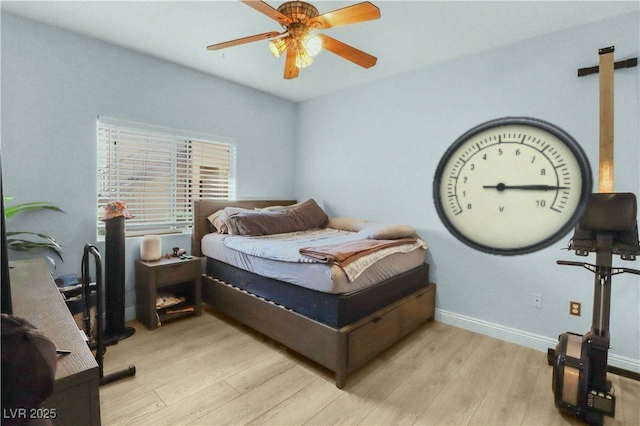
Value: 9,V
